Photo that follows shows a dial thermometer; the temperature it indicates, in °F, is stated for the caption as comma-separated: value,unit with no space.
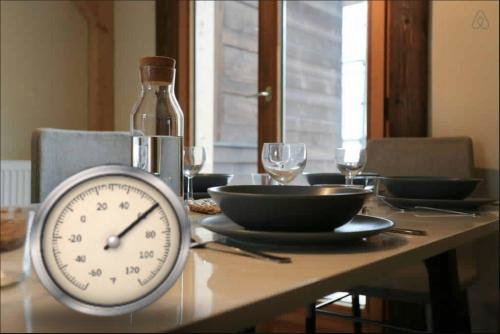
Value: 60,°F
